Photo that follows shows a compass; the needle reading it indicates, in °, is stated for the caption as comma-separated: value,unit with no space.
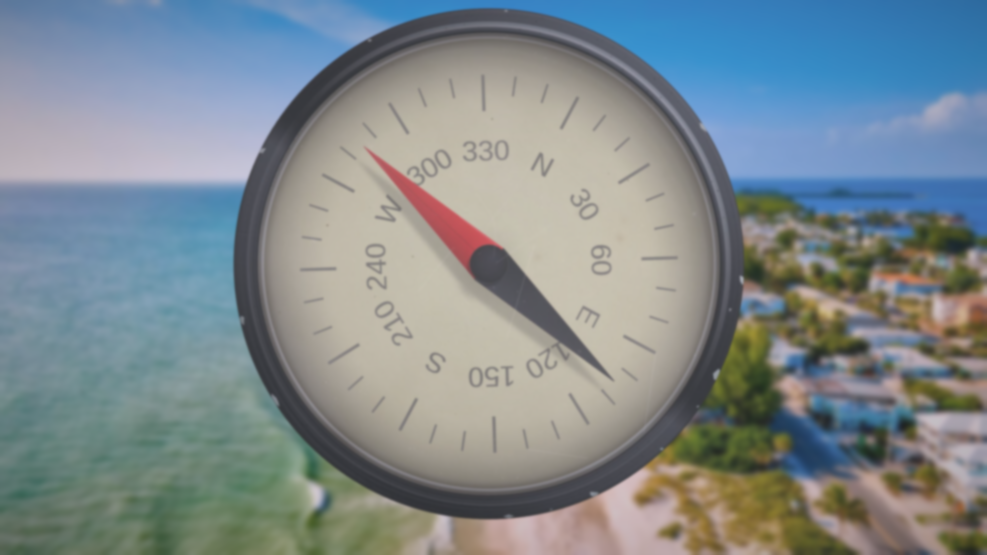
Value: 285,°
